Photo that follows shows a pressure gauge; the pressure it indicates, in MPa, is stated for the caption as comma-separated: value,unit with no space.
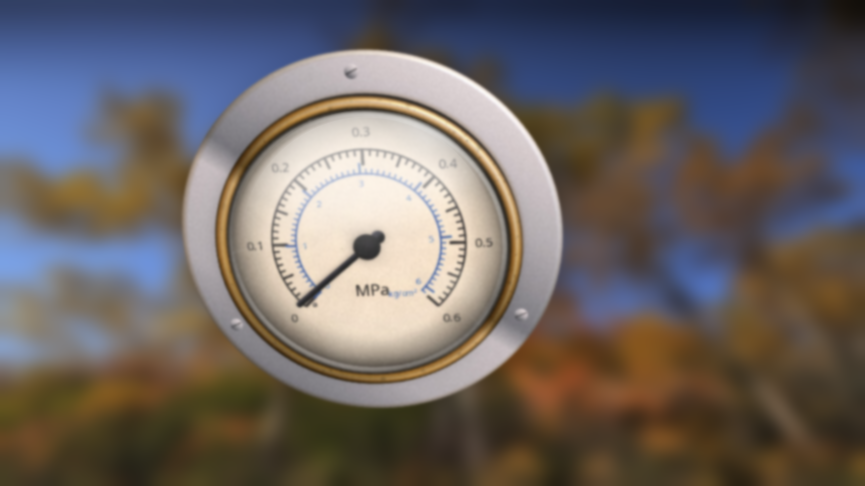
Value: 0.01,MPa
